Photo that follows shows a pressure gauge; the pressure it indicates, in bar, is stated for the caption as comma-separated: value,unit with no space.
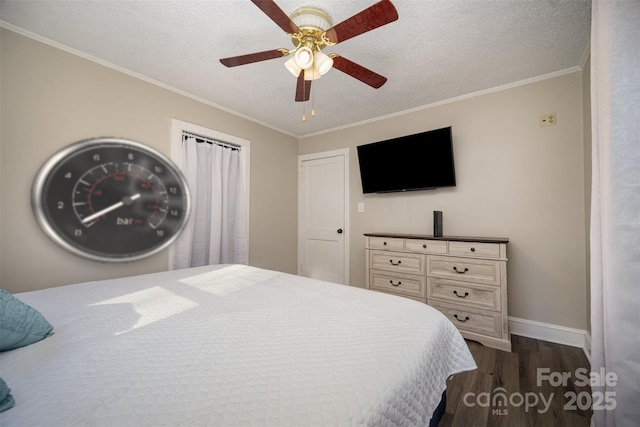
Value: 0.5,bar
